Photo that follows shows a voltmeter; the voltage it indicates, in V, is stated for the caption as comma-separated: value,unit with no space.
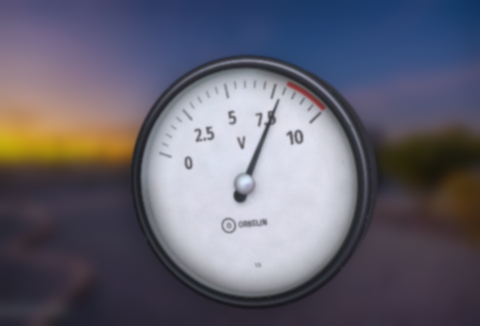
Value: 8,V
